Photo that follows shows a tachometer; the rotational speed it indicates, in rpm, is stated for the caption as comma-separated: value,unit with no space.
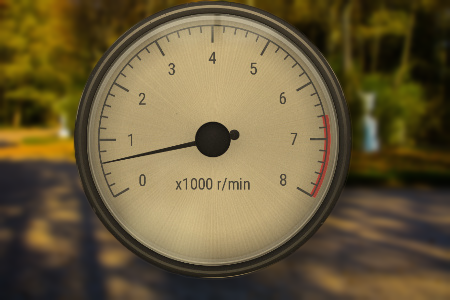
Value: 600,rpm
